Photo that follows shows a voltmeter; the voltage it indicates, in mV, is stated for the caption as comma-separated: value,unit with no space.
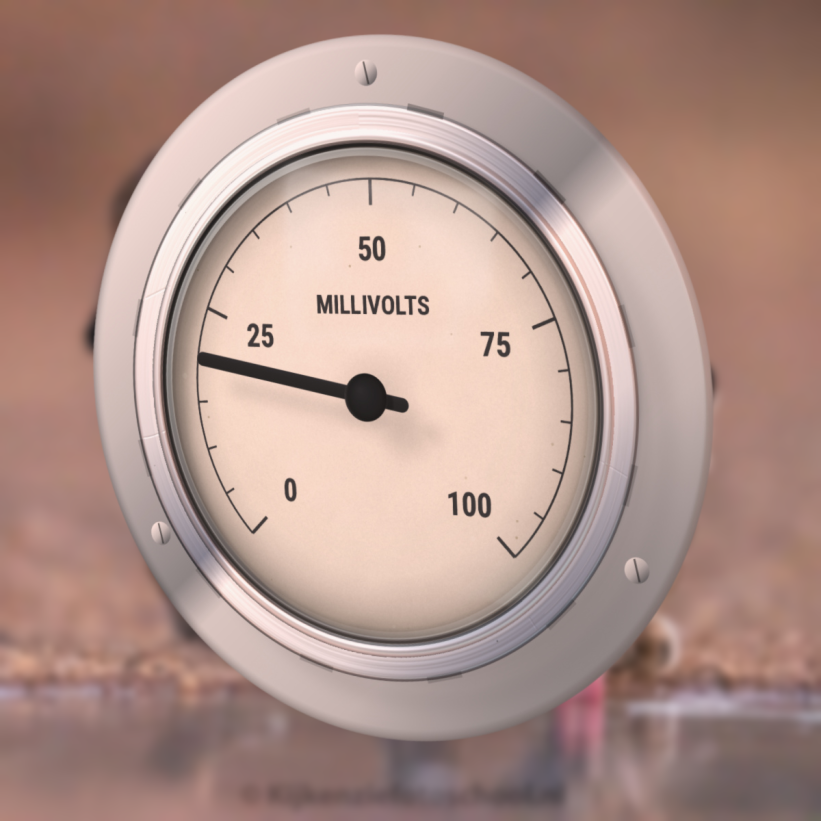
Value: 20,mV
